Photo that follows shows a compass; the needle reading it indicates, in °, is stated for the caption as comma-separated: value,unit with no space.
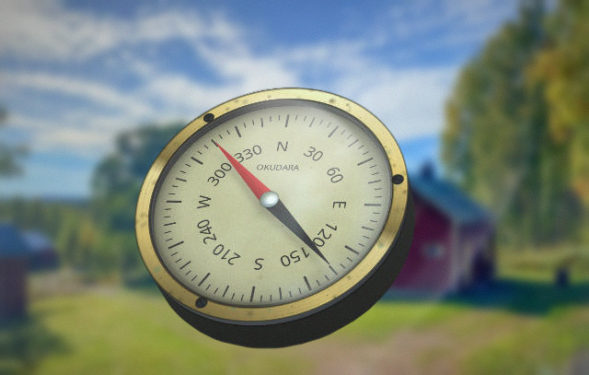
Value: 315,°
